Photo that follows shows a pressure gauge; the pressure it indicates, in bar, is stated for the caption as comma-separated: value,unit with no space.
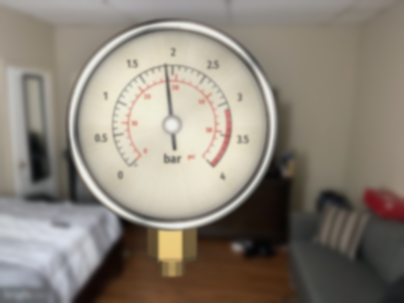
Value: 1.9,bar
